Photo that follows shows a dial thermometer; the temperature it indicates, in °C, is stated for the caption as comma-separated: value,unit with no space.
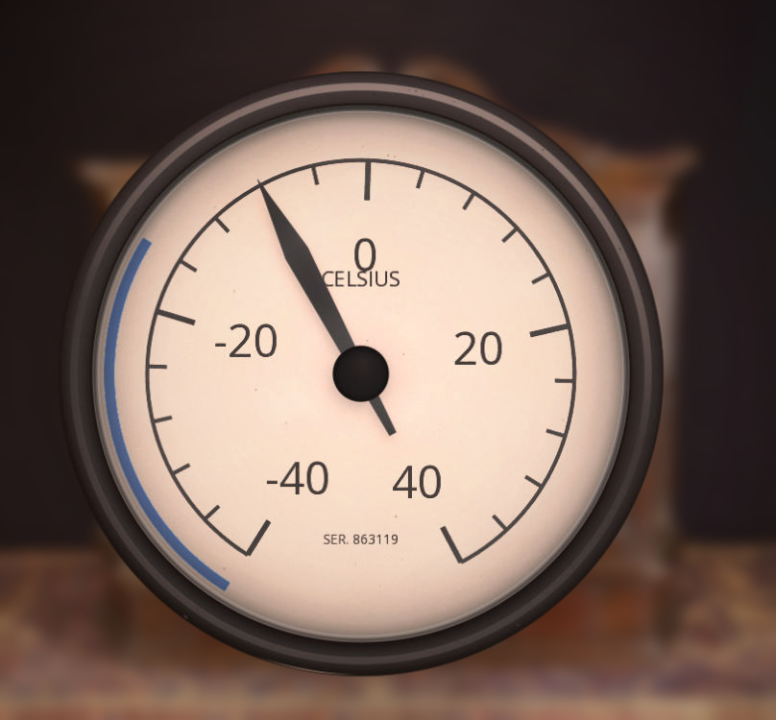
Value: -8,°C
